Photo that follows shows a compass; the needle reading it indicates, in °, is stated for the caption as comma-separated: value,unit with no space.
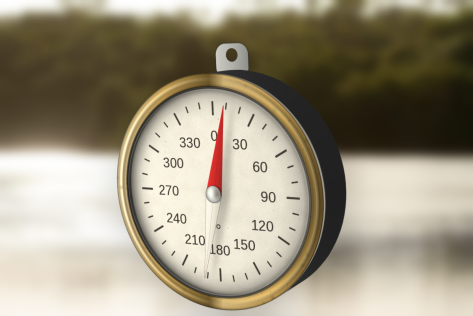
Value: 10,°
